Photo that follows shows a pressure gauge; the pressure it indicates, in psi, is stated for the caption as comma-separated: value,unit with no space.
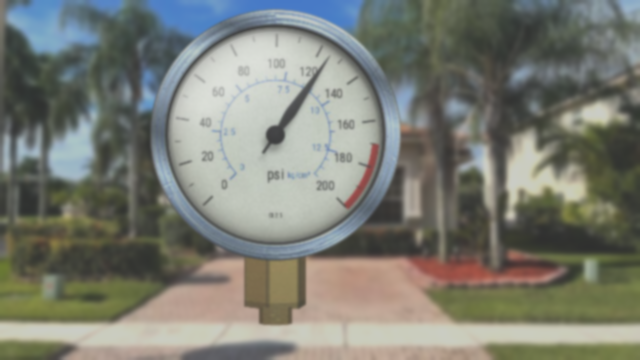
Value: 125,psi
